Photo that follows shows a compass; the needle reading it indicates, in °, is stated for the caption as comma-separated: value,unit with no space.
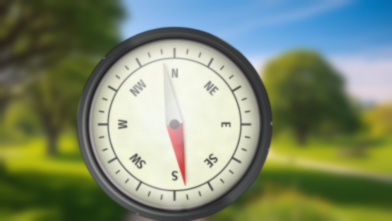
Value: 170,°
